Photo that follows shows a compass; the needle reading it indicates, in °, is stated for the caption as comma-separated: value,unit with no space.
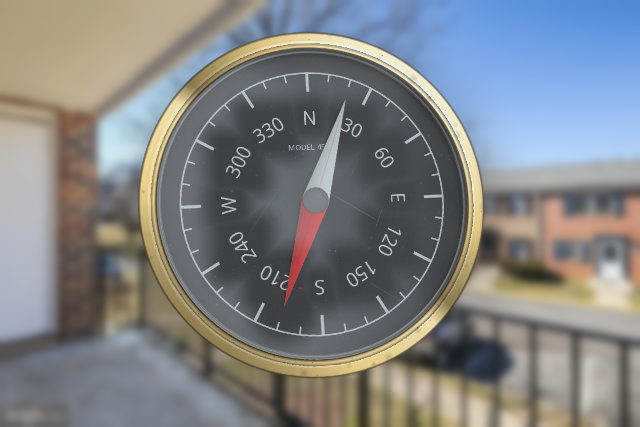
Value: 200,°
